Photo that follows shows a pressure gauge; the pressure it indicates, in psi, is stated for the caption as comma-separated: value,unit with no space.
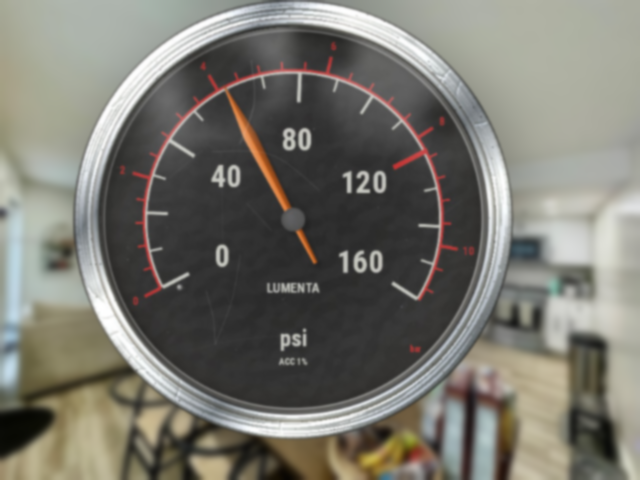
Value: 60,psi
